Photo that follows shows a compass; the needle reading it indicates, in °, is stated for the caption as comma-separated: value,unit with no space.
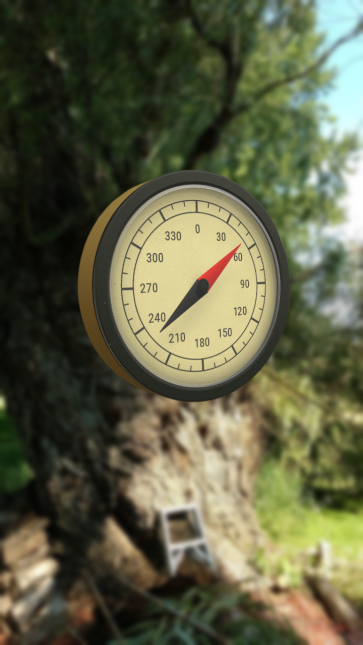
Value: 50,°
